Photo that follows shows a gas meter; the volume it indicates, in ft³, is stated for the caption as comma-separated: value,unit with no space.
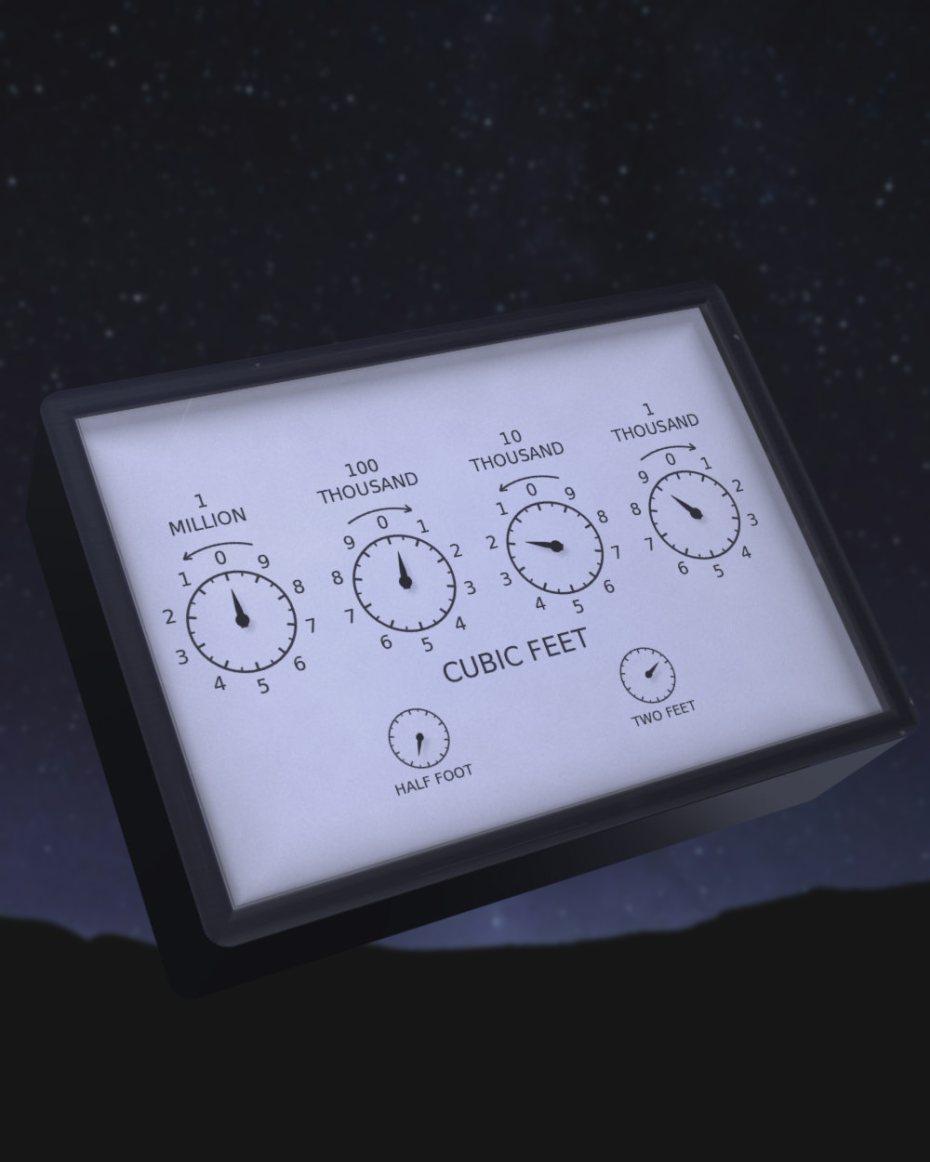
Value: 1900,ft³
